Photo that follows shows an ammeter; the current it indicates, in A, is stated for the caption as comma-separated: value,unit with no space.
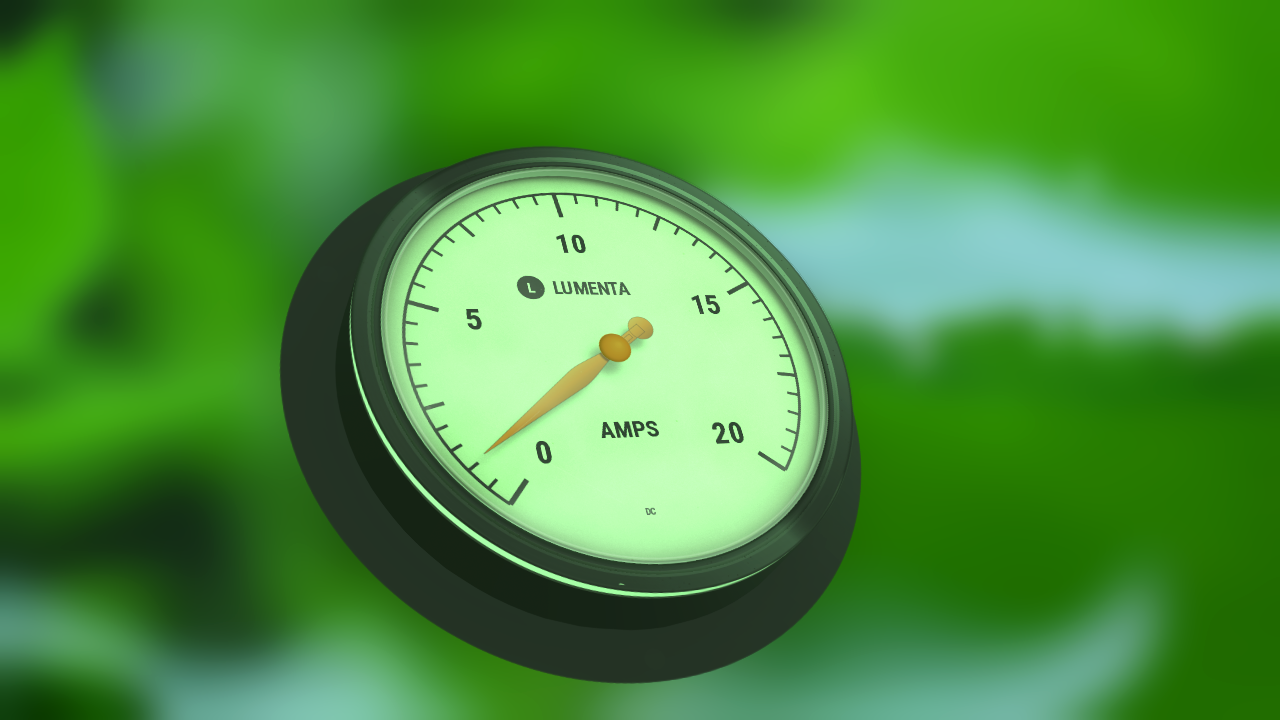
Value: 1,A
